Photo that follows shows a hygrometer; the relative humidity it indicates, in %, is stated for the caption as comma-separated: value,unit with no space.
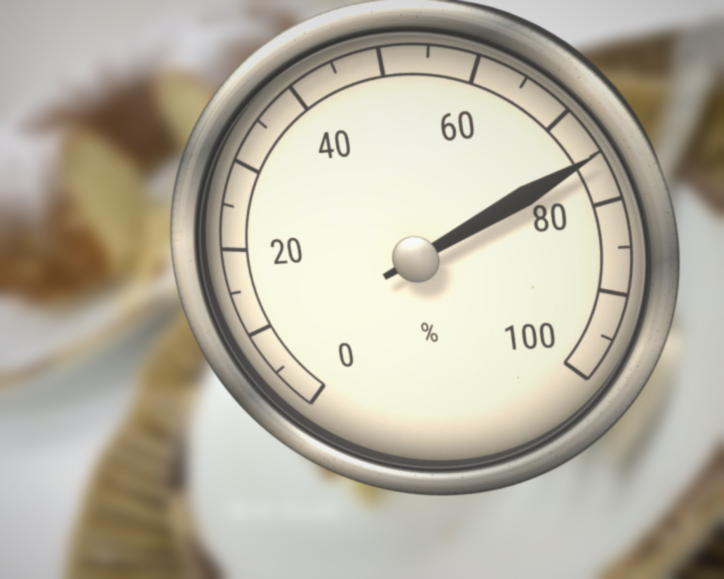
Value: 75,%
